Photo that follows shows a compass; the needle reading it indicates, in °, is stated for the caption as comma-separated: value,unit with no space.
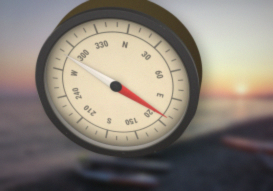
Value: 110,°
